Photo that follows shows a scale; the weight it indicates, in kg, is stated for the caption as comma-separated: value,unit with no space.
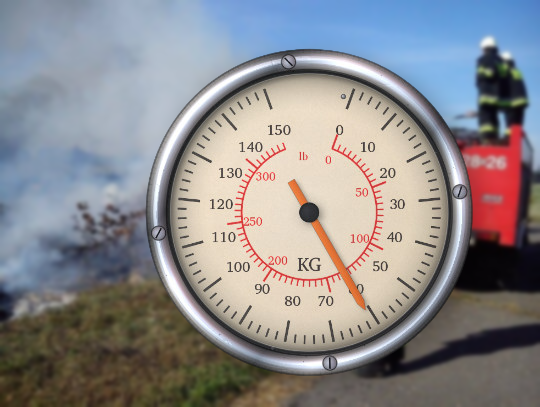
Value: 61,kg
